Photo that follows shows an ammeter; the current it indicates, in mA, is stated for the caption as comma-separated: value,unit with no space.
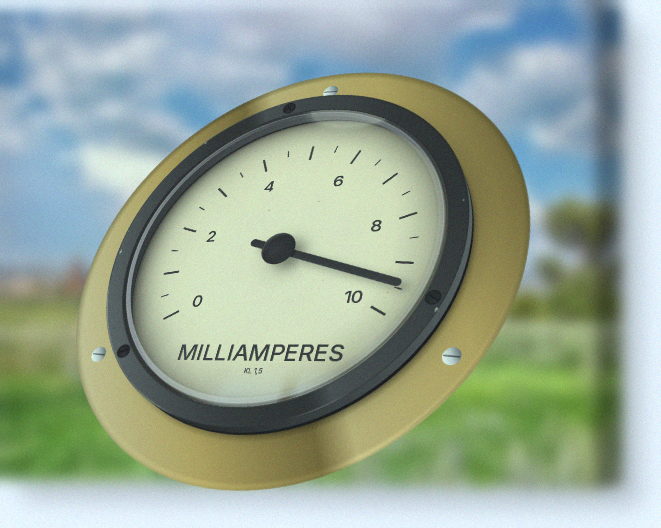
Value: 9.5,mA
